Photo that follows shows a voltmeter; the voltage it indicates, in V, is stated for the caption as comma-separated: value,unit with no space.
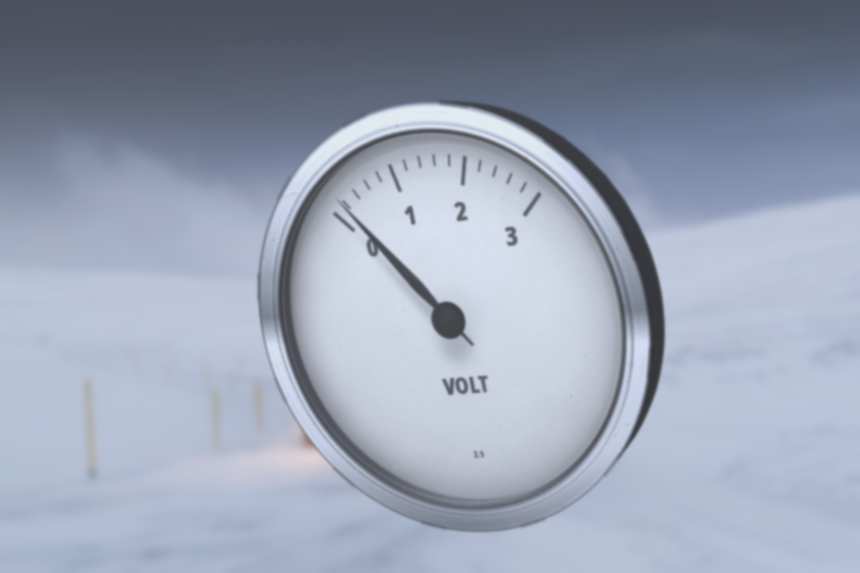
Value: 0.2,V
